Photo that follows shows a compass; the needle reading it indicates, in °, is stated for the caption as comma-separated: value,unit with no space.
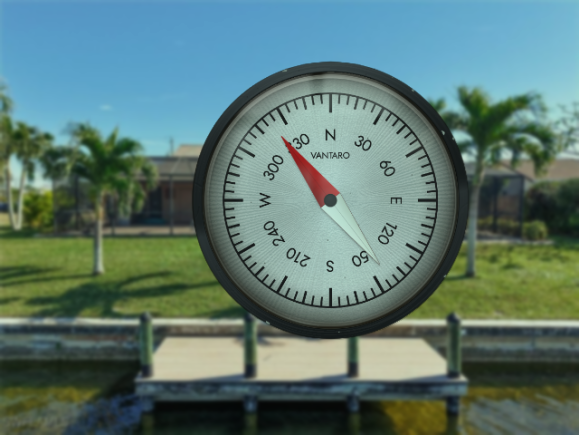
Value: 322.5,°
